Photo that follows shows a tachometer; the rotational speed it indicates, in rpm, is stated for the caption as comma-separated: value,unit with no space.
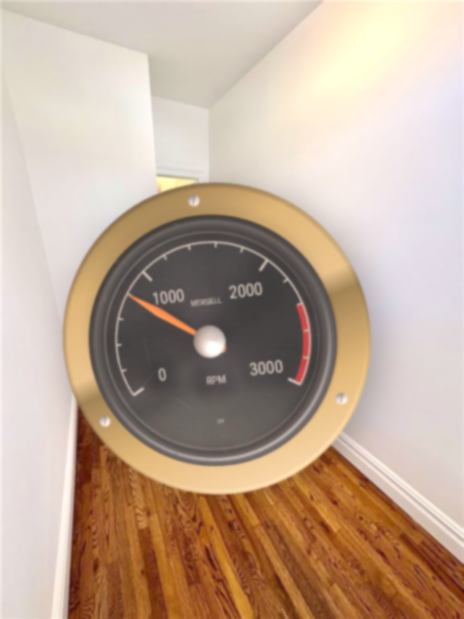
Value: 800,rpm
